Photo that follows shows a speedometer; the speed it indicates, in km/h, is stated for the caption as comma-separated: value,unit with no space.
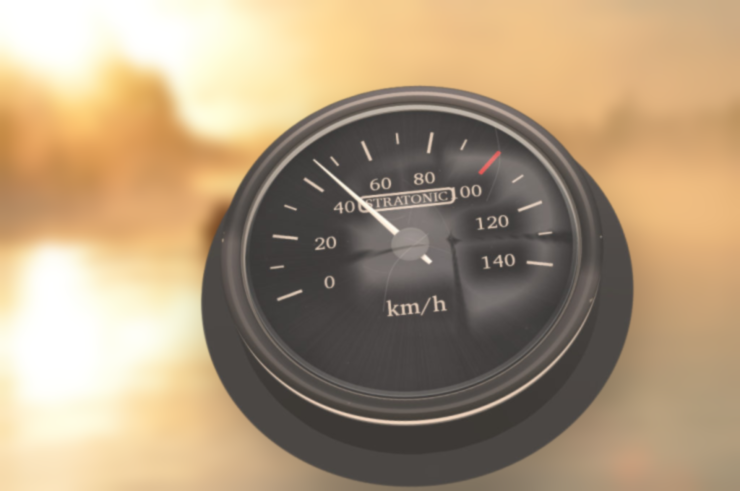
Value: 45,km/h
